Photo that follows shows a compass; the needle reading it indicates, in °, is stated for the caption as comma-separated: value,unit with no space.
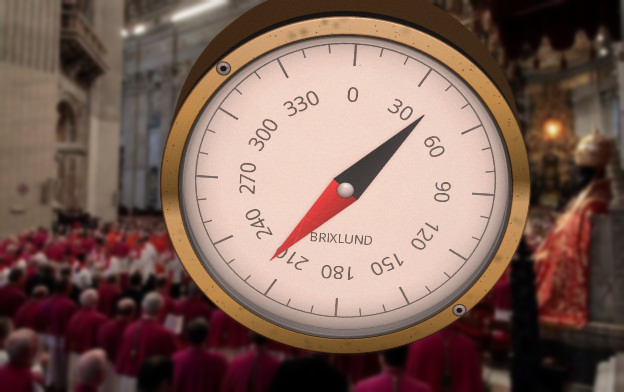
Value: 220,°
